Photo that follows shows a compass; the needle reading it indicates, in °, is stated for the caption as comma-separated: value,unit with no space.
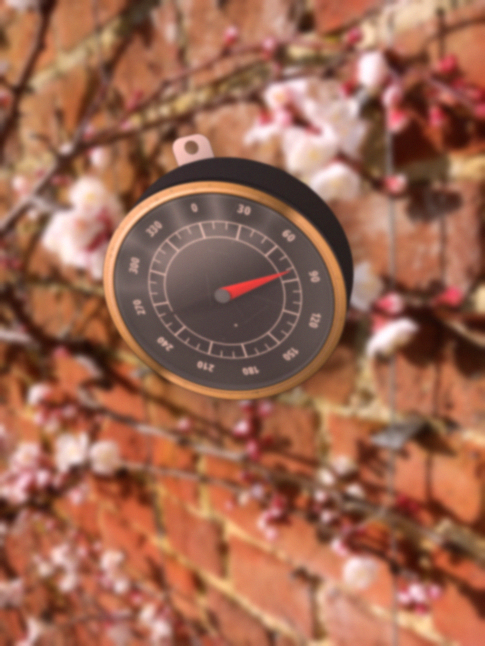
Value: 80,°
